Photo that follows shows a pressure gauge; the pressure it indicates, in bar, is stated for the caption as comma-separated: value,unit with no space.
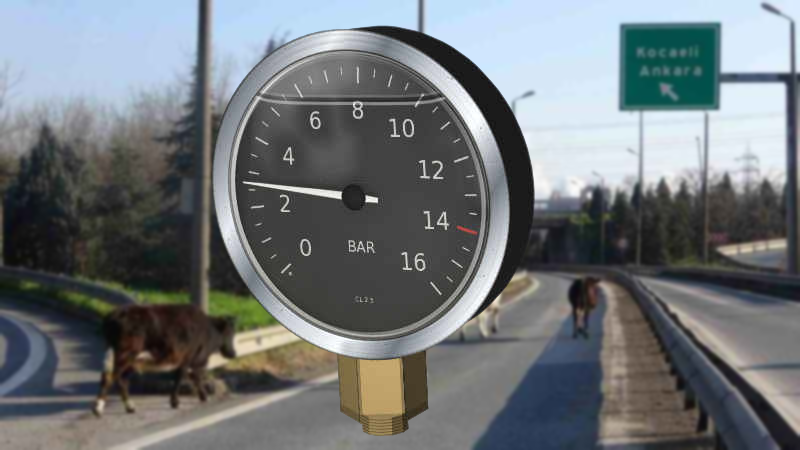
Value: 2.75,bar
